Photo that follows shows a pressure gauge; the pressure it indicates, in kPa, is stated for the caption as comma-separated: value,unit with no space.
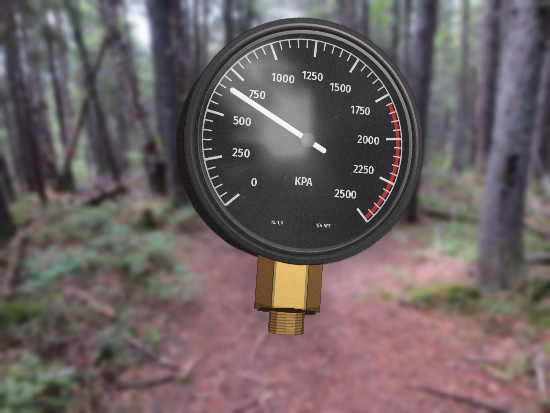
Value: 650,kPa
